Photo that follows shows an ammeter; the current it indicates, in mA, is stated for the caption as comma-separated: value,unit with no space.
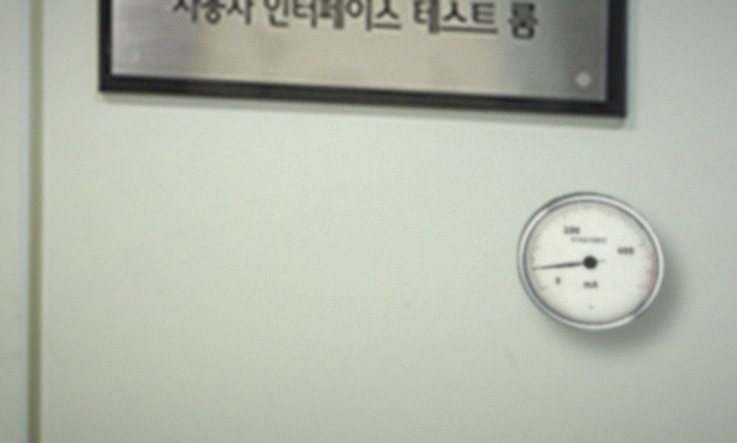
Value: 50,mA
